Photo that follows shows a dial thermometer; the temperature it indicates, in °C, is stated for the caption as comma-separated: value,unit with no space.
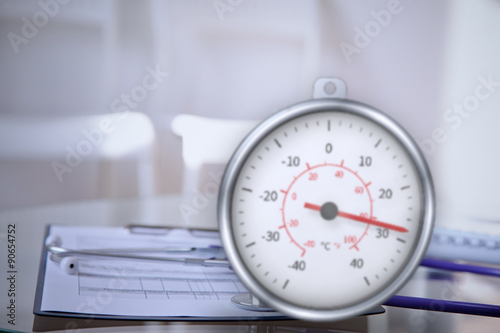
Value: 28,°C
